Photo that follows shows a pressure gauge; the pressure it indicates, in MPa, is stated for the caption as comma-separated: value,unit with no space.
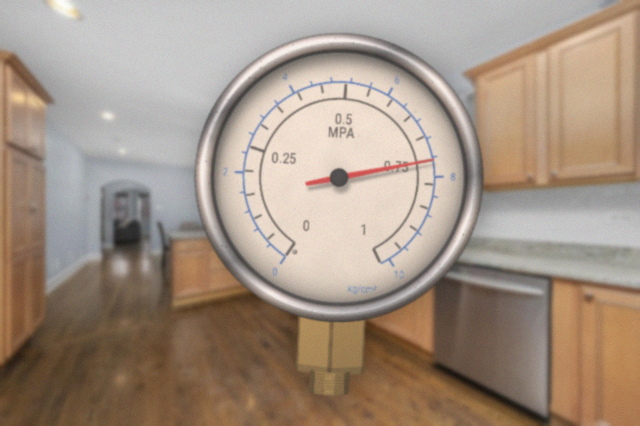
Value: 0.75,MPa
